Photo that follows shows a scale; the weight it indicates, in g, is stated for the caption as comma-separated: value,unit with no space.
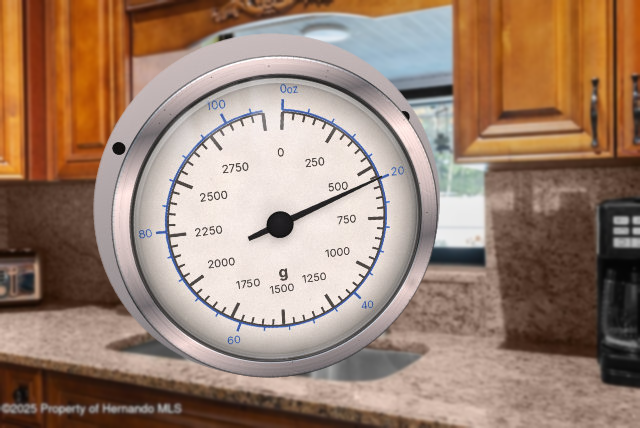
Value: 550,g
